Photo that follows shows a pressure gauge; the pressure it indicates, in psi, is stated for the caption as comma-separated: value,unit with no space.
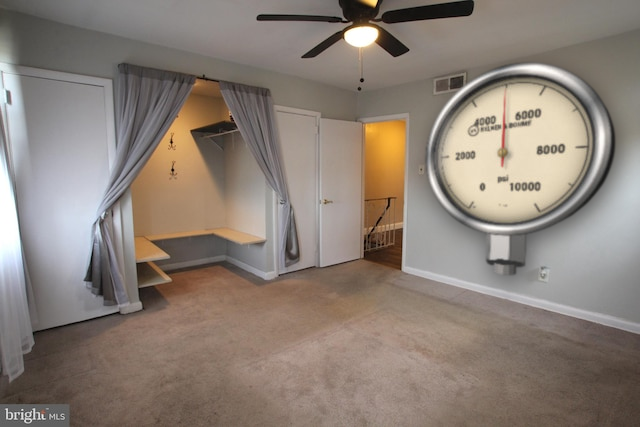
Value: 5000,psi
